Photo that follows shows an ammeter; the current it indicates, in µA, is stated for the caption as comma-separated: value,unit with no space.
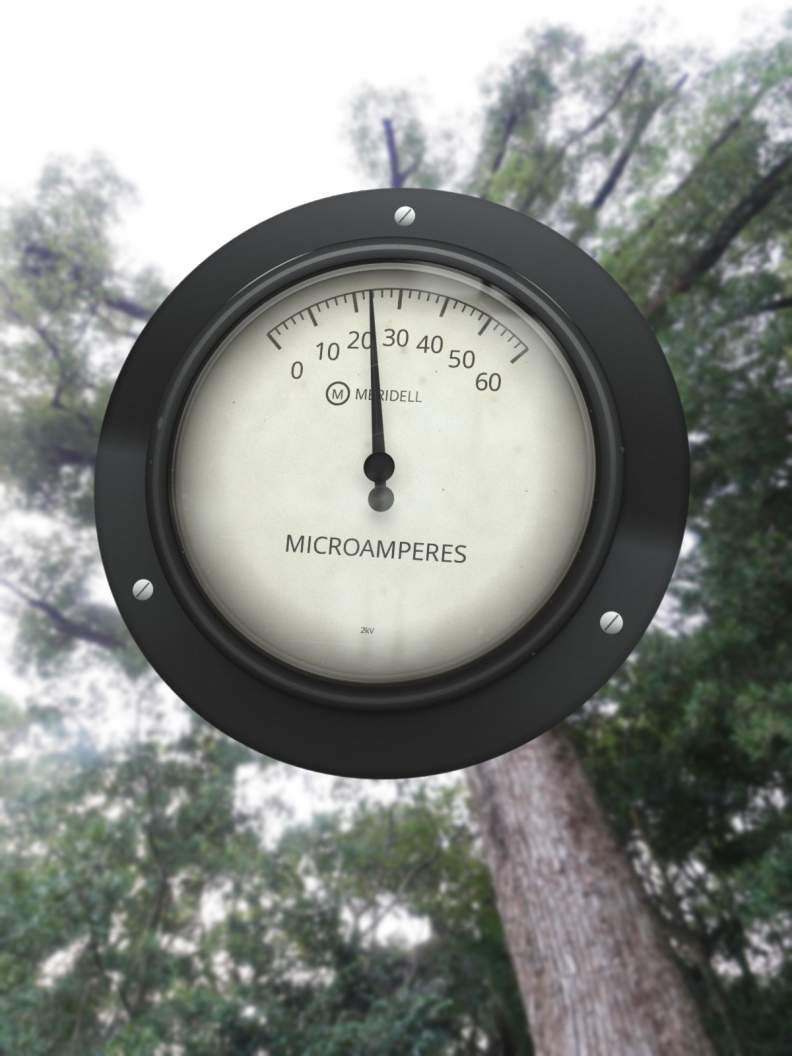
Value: 24,µA
